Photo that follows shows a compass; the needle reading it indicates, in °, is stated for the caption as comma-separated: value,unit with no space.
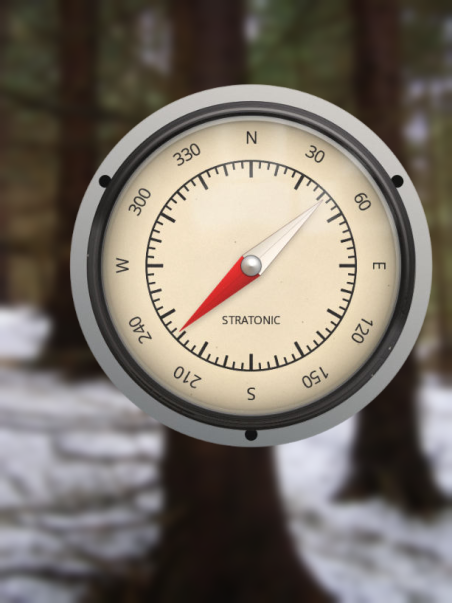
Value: 227.5,°
